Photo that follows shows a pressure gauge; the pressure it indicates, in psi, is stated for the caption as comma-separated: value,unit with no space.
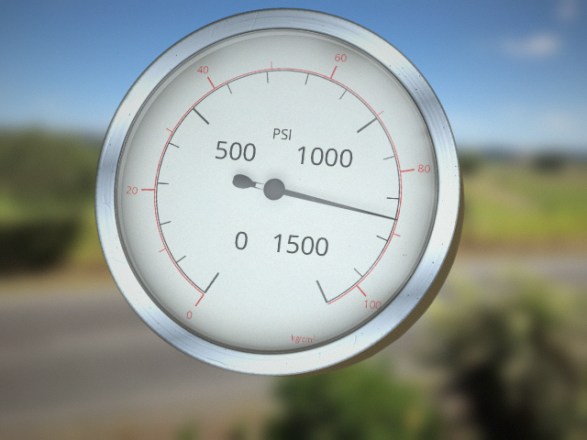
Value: 1250,psi
